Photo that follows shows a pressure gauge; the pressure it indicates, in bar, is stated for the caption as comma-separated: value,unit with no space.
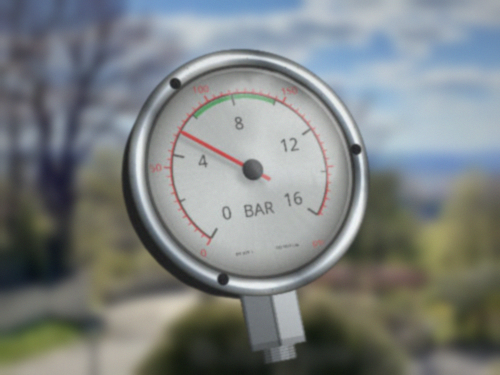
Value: 5,bar
